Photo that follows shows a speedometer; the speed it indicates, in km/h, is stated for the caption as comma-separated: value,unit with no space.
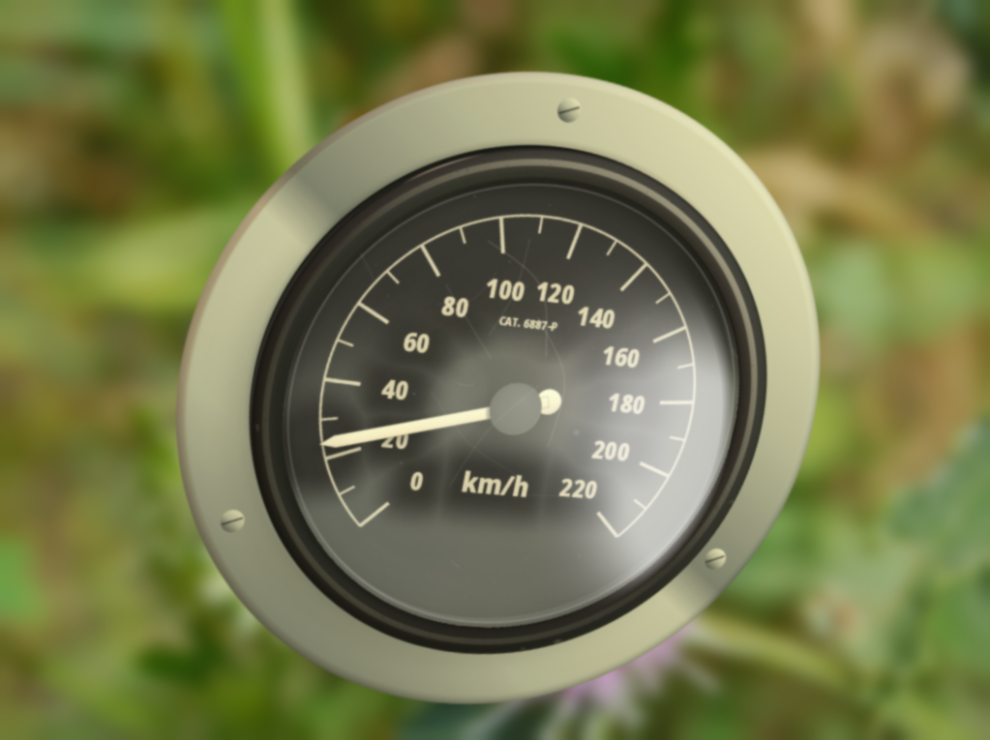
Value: 25,km/h
